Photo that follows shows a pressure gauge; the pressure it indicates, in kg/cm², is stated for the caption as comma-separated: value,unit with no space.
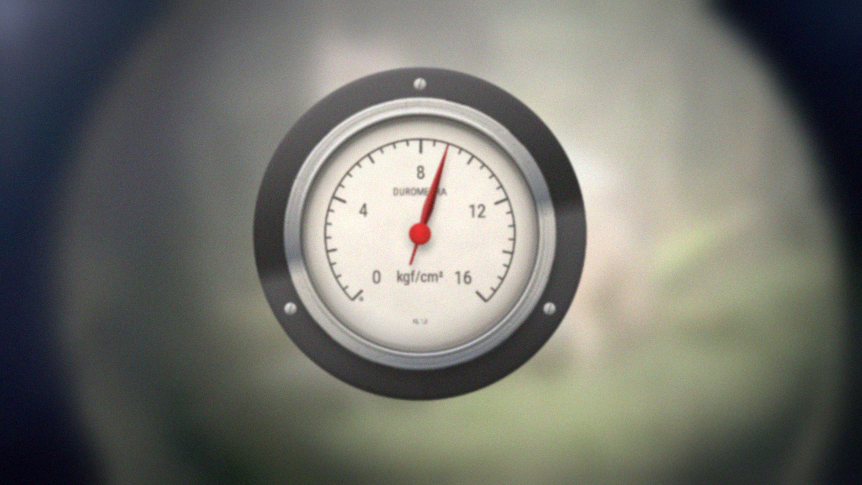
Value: 9,kg/cm²
